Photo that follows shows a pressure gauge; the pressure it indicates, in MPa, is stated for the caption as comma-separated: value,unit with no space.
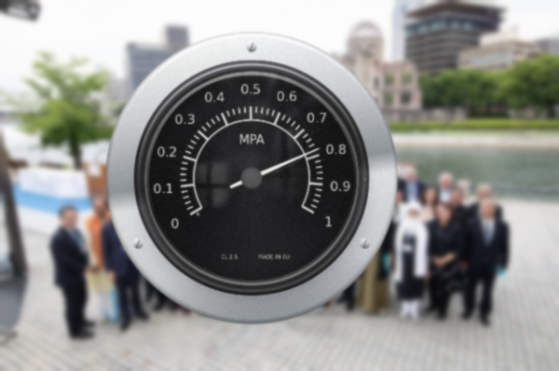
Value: 0.78,MPa
